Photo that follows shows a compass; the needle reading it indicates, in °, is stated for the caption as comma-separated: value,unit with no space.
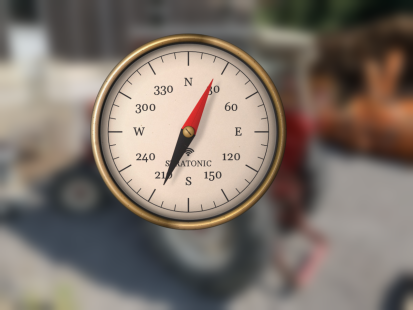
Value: 25,°
